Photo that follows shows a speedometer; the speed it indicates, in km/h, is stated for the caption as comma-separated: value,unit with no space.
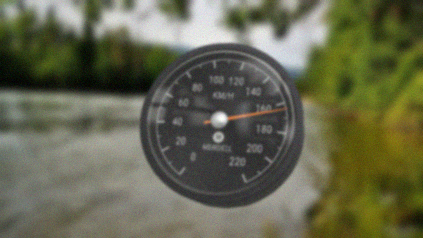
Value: 165,km/h
